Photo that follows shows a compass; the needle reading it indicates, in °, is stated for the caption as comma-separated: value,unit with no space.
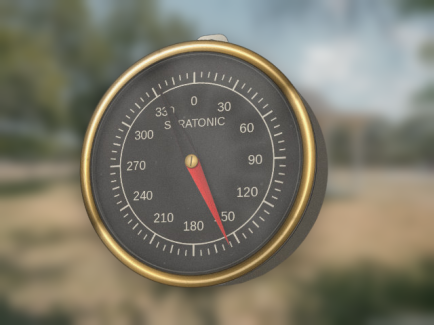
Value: 155,°
